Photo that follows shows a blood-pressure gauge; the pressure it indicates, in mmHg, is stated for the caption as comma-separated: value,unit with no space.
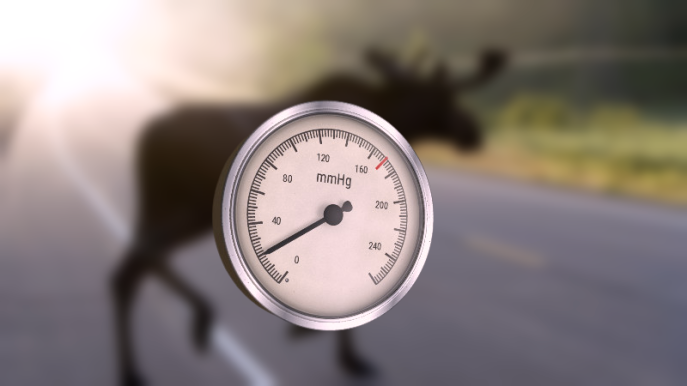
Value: 20,mmHg
